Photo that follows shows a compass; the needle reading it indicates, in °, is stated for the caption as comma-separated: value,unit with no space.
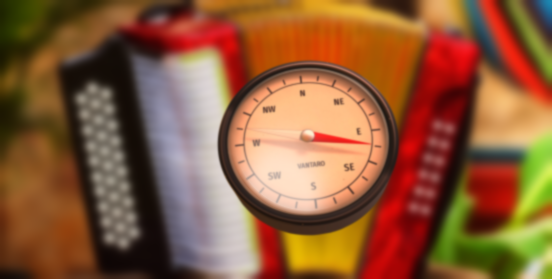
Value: 105,°
